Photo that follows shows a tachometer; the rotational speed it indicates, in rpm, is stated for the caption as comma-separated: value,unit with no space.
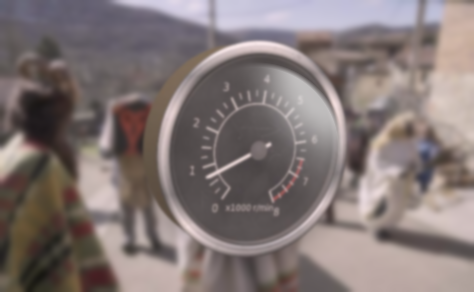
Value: 750,rpm
